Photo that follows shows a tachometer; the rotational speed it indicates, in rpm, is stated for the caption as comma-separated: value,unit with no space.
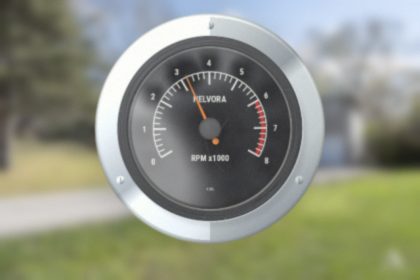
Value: 3200,rpm
